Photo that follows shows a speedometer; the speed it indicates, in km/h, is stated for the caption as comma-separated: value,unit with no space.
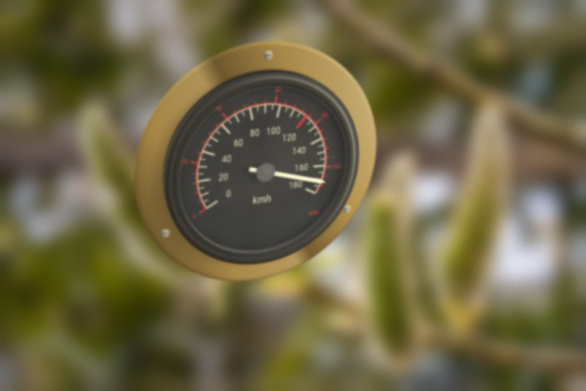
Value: 170,km/h
